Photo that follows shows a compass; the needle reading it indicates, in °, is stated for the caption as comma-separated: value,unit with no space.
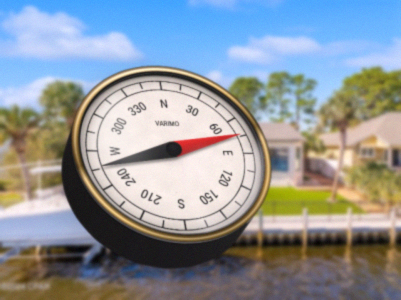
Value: 75,°
